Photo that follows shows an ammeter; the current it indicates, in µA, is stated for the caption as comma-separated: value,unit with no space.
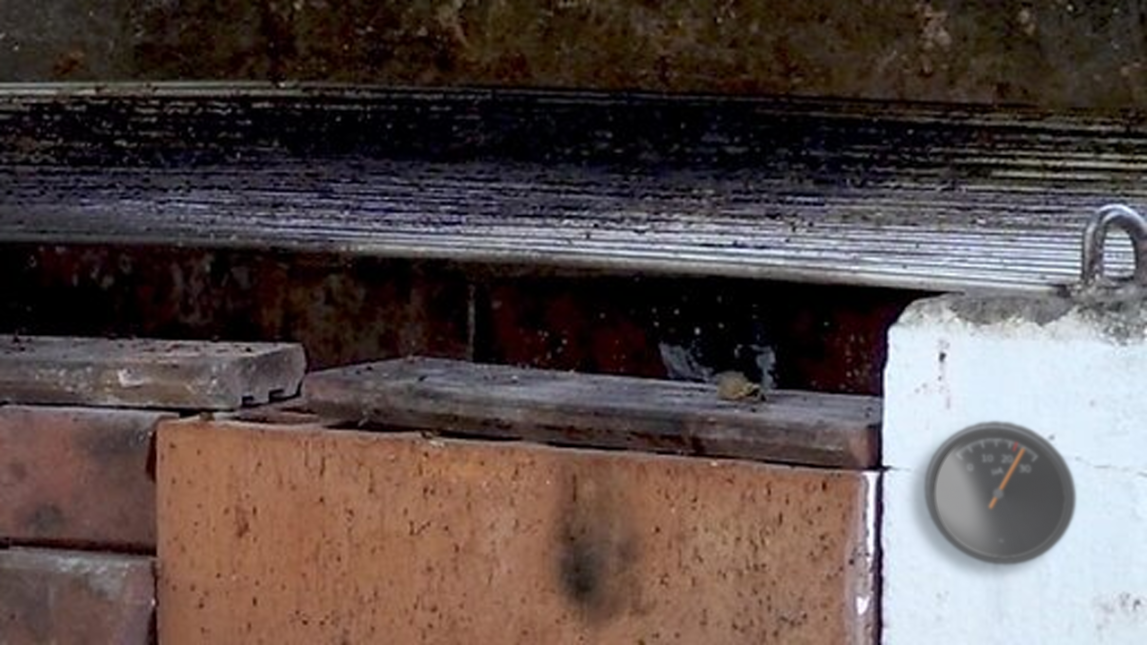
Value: 25,µA
